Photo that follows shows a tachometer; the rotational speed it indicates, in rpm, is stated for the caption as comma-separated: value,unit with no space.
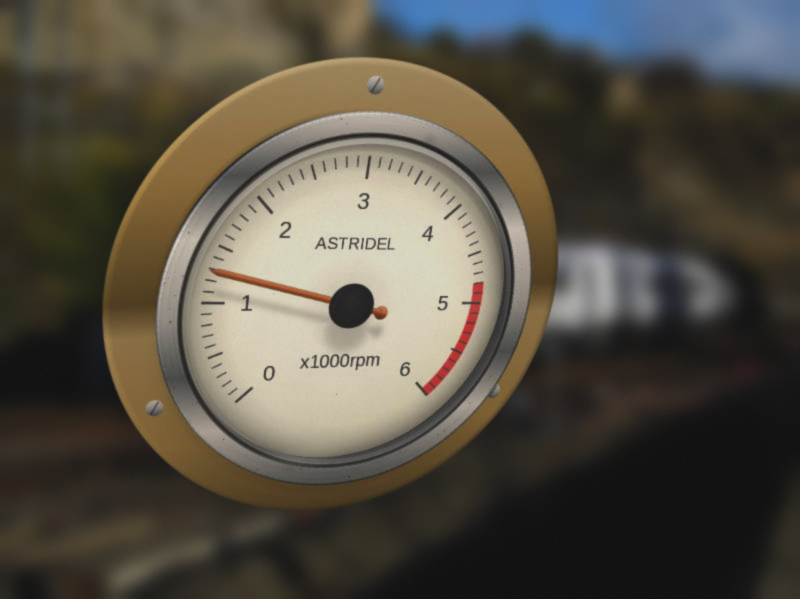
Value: 1300,rpm
